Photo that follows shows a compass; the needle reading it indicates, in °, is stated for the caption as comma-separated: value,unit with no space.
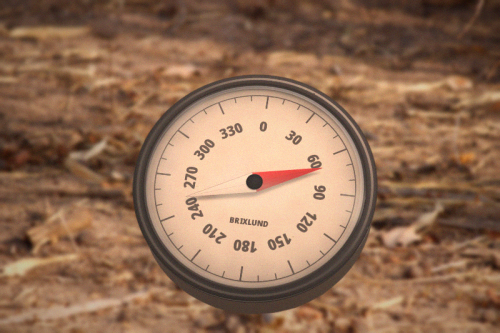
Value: 70,°
